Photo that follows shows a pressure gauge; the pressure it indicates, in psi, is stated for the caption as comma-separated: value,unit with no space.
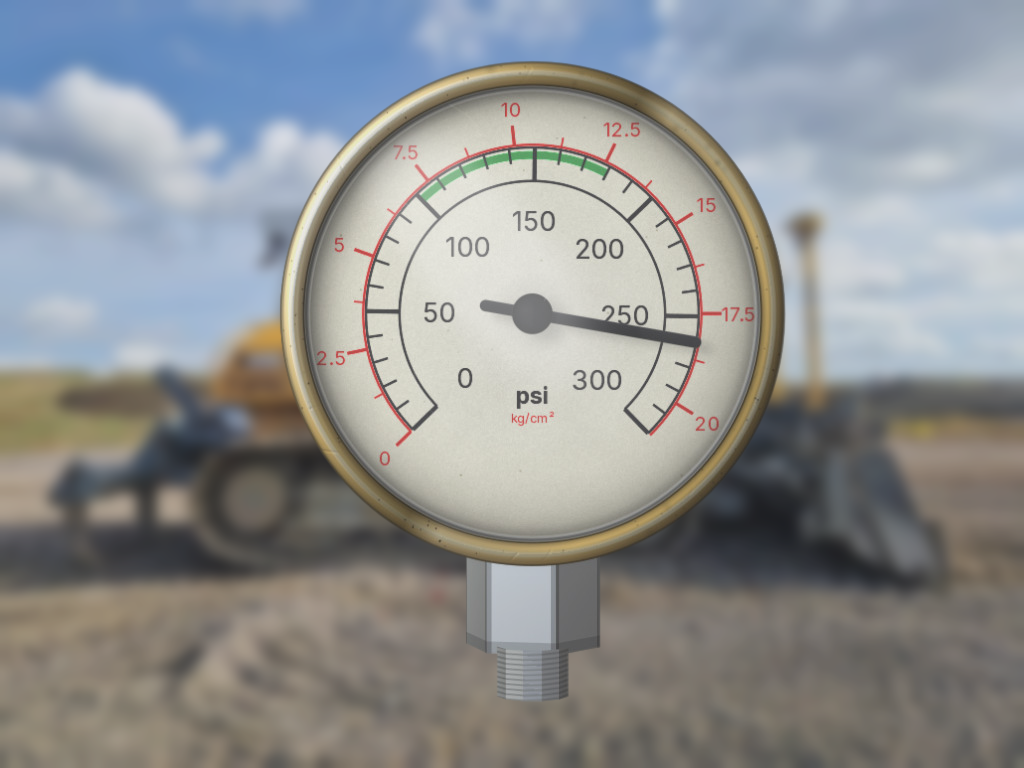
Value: 260,psi
